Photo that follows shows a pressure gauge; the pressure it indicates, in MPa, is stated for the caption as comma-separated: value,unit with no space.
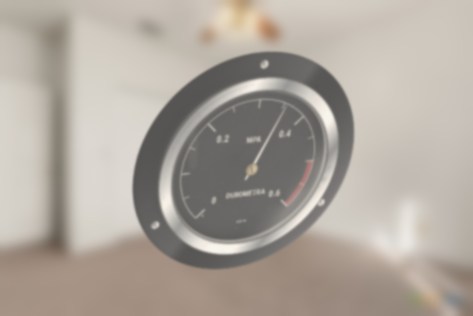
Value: 0.35,MPa
